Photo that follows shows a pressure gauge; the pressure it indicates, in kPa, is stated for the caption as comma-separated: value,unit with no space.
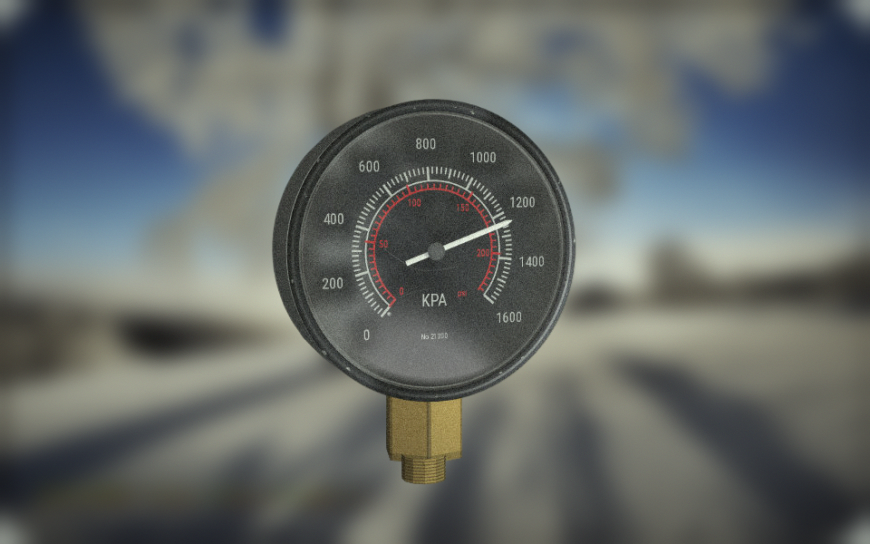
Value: 1240,kPa
